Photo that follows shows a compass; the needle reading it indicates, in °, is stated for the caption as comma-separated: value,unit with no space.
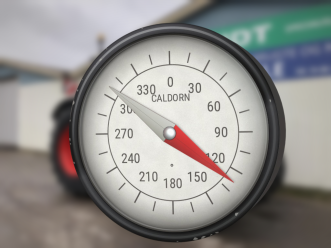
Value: 127.5,°
